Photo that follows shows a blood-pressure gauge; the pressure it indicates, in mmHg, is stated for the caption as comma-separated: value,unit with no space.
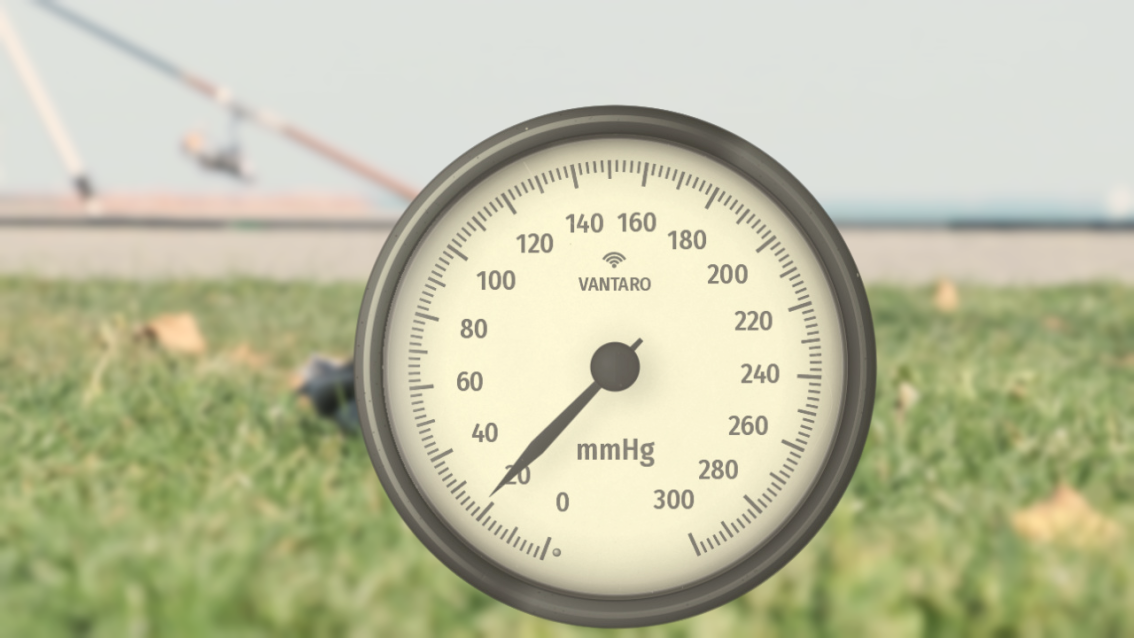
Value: 22,mmHg
